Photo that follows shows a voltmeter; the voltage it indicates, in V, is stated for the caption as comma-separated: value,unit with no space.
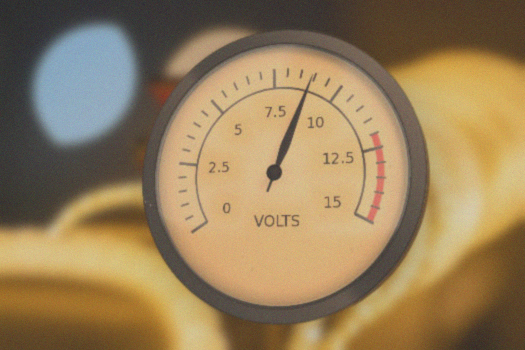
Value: 9,V
